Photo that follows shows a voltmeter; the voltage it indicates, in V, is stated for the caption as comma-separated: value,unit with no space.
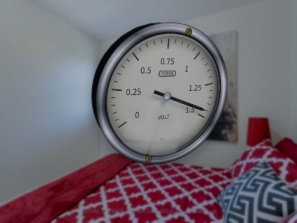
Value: 1.45,V
